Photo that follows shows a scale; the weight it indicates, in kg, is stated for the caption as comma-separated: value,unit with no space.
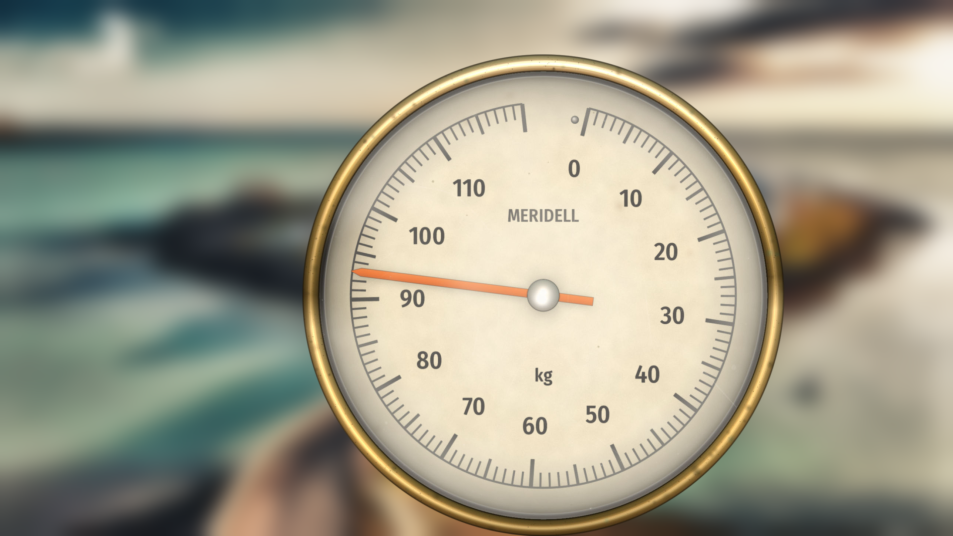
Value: 93,kg
